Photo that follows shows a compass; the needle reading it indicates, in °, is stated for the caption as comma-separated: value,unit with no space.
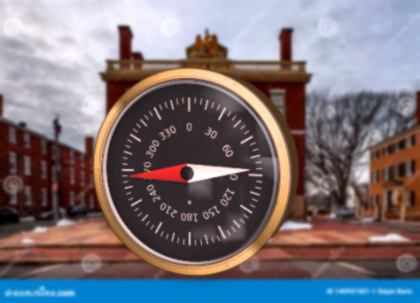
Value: 265,°
